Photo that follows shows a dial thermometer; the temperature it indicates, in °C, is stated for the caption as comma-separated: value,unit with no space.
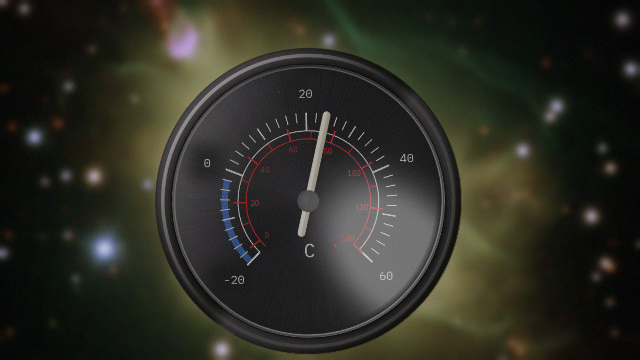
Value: 24,°C
